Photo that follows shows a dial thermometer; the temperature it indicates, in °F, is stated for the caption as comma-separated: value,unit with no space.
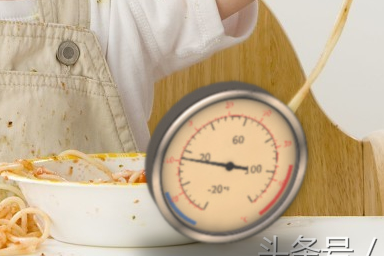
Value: 16,°F
